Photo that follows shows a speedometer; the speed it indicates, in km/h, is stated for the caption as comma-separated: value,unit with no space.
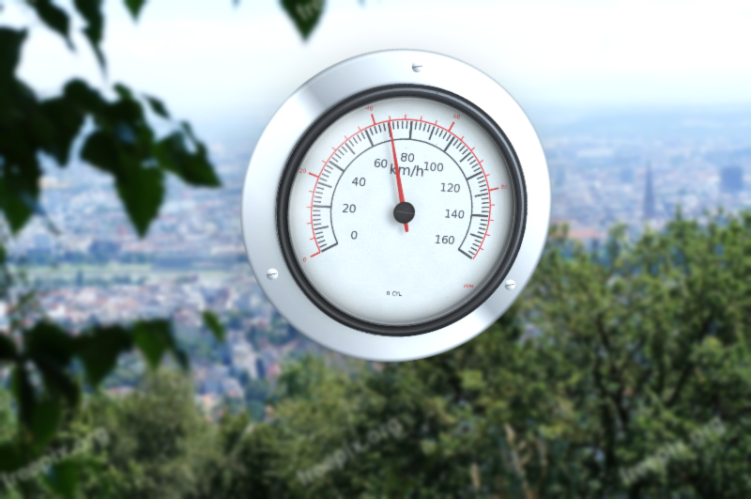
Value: 70,km/h
